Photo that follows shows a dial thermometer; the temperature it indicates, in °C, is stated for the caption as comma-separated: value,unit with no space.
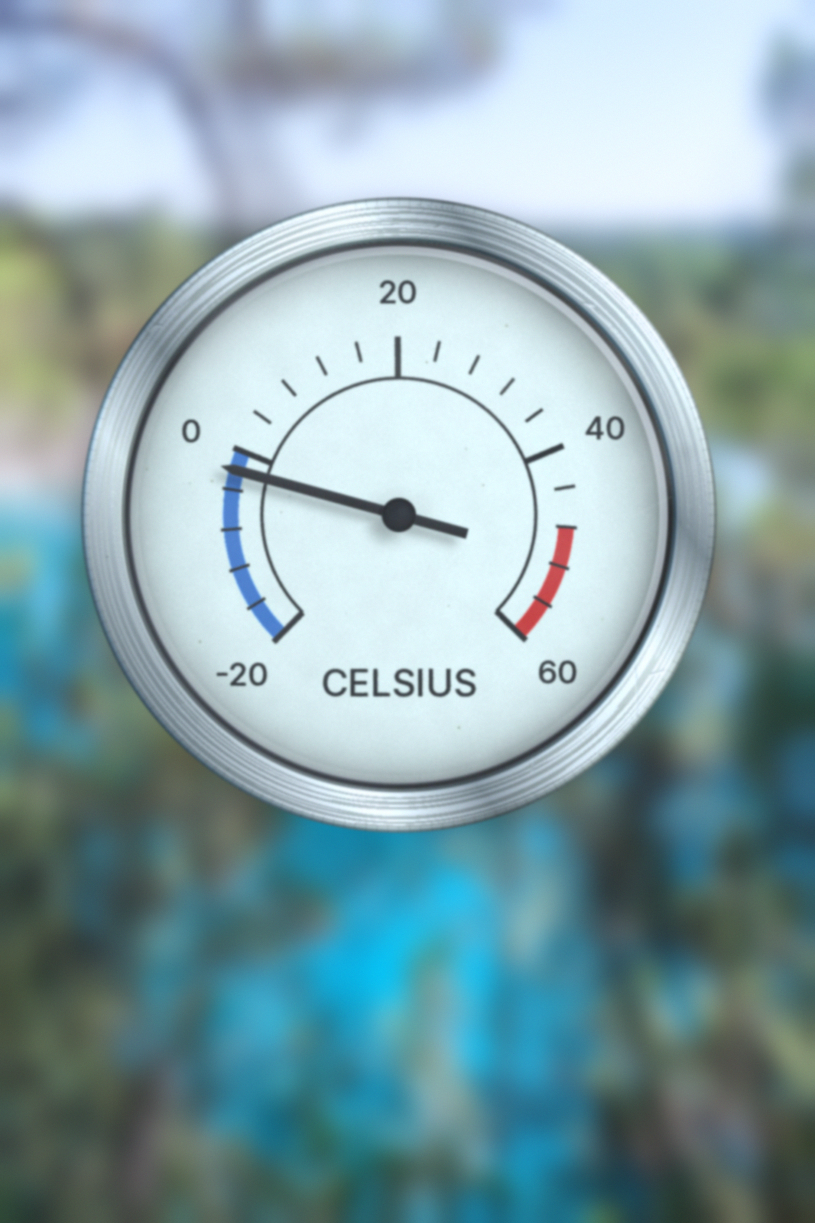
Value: -2,°C
